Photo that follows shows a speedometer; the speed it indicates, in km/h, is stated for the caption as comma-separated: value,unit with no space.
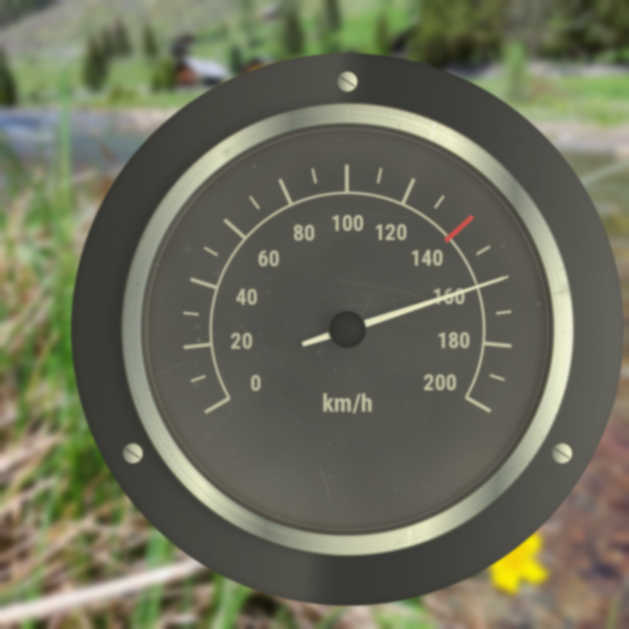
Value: 160,km/h
